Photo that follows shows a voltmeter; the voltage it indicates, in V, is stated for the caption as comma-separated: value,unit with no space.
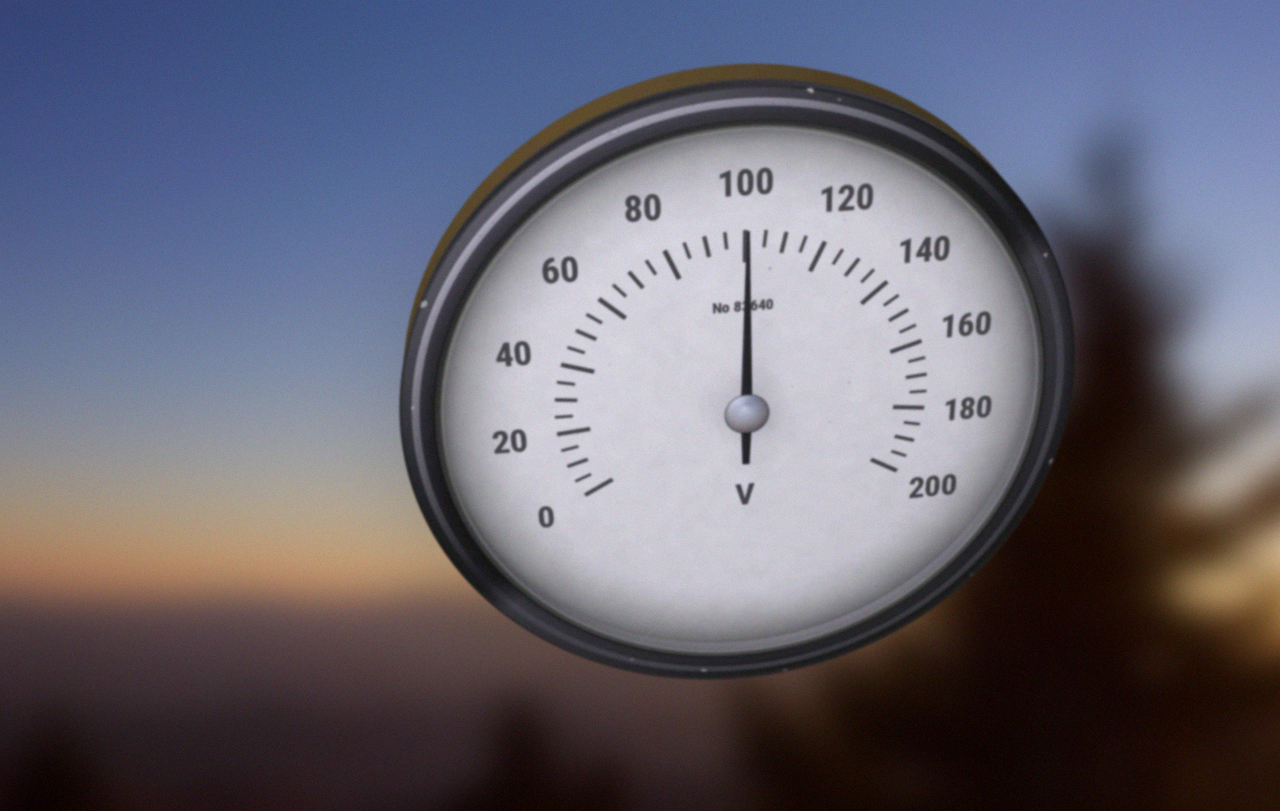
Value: 100,V
